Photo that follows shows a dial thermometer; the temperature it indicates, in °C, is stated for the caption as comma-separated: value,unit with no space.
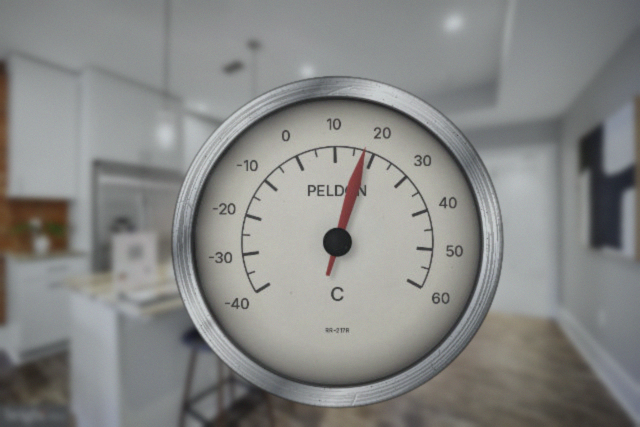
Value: 17.5,°C
